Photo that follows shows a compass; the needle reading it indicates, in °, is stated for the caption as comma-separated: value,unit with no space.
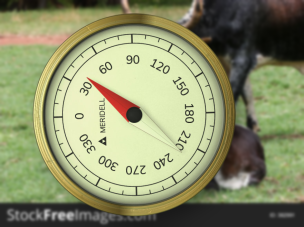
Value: 40,°
